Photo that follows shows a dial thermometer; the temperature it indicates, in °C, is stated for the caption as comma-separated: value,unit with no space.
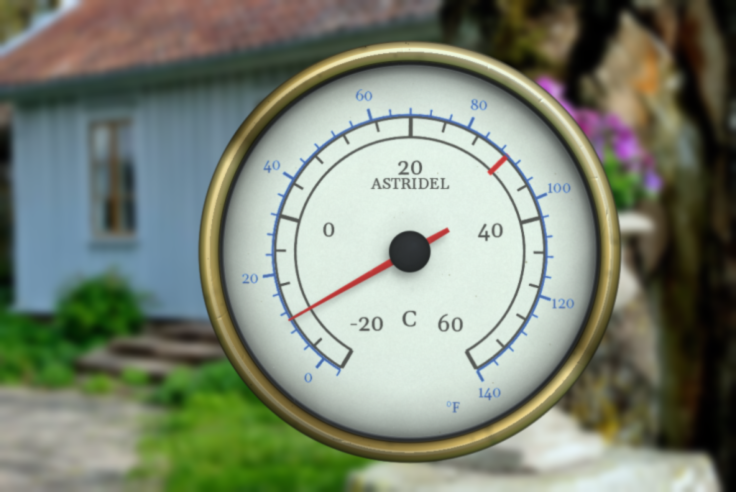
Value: -12,°C
